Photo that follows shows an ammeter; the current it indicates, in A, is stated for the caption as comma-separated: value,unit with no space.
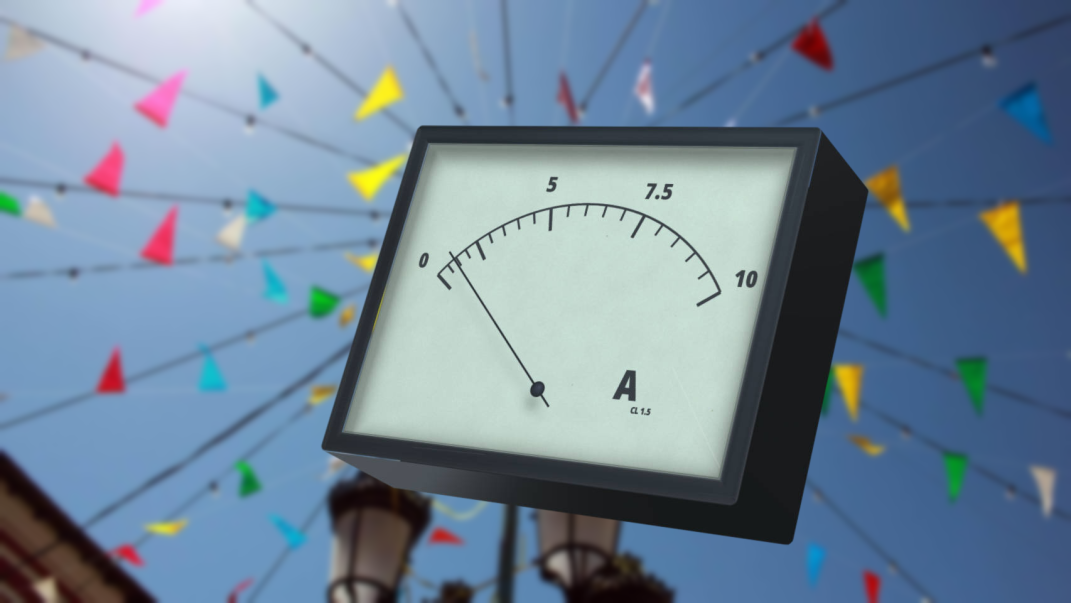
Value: 1.5,A
